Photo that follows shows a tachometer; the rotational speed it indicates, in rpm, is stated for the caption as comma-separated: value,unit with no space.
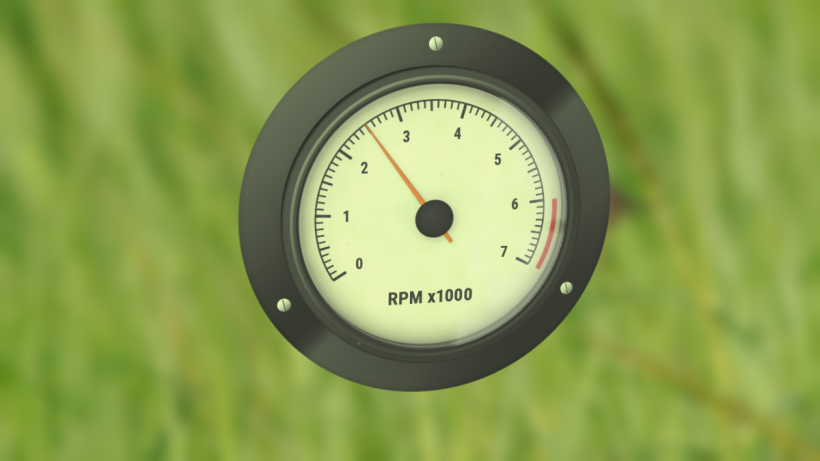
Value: 2500,rpm
